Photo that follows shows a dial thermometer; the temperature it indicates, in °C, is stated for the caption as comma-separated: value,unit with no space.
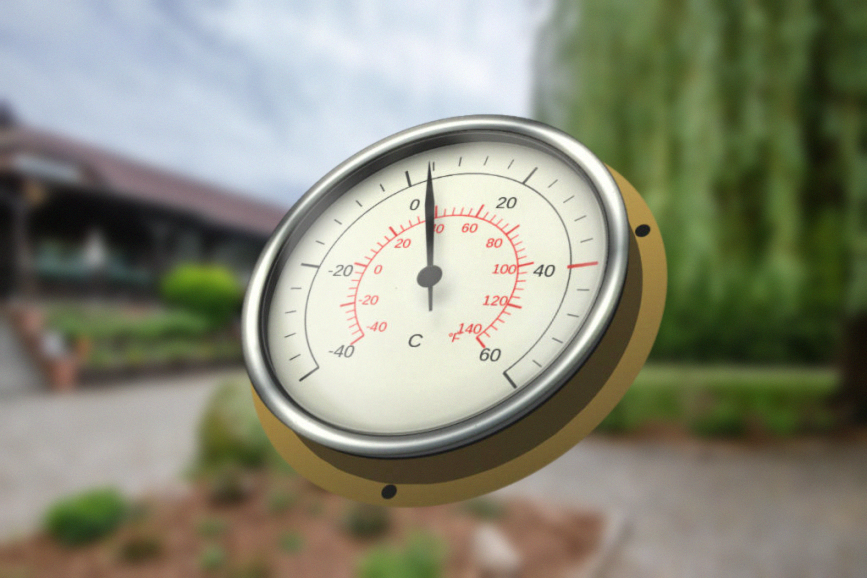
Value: 4,°C
